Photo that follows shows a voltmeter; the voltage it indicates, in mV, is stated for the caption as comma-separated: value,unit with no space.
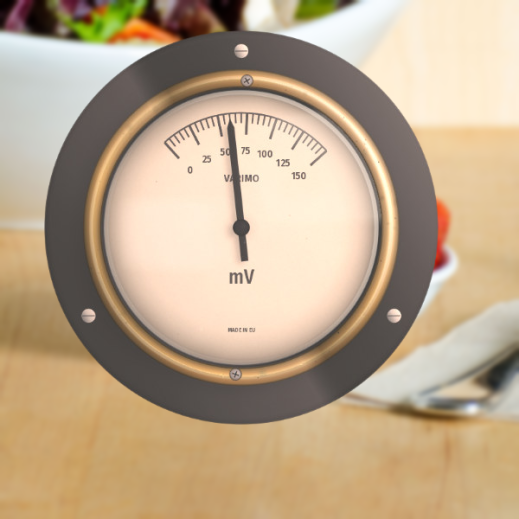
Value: 60,mV
